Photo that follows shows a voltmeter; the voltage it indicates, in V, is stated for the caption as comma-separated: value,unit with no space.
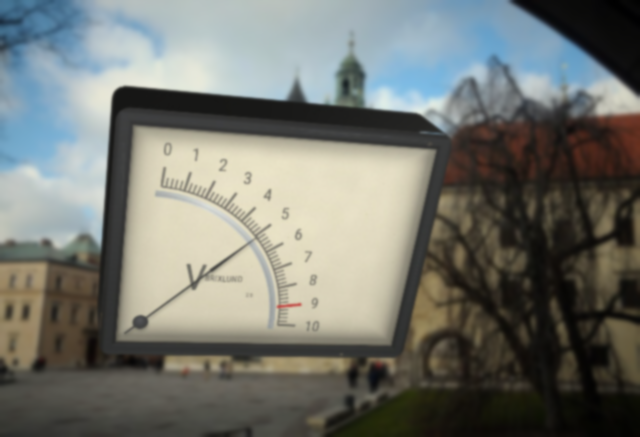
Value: 5,V
